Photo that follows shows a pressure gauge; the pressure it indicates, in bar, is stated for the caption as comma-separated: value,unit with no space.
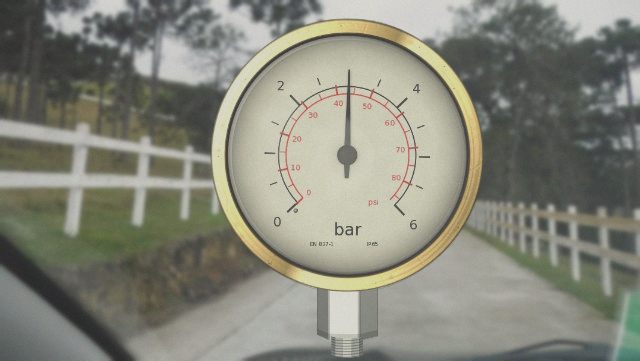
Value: 3,bar
